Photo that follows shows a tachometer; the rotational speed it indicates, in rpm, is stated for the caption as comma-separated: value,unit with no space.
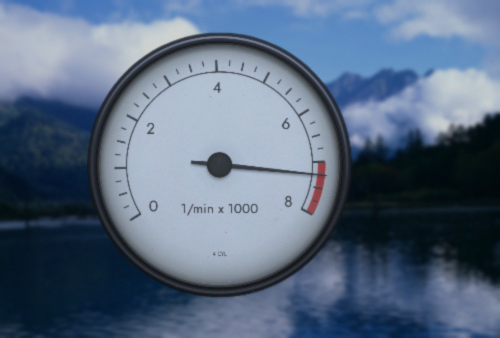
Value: 7250,rpm
